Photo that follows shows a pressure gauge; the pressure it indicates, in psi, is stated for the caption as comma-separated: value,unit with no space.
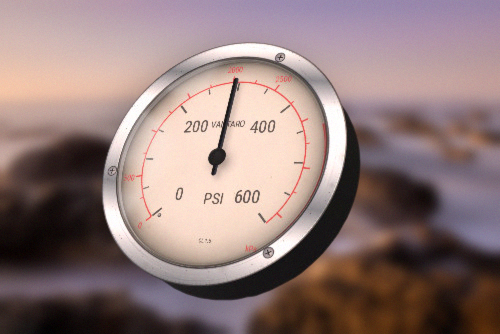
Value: 300,psi
